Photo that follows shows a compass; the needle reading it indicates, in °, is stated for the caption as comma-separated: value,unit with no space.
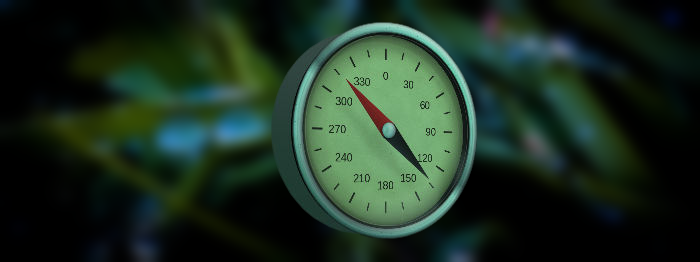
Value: 315,°
